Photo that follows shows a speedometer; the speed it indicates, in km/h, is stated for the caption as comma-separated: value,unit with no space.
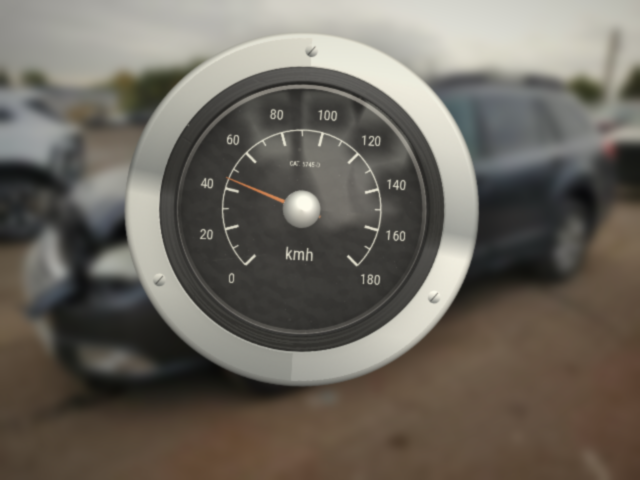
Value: 45,km/h
